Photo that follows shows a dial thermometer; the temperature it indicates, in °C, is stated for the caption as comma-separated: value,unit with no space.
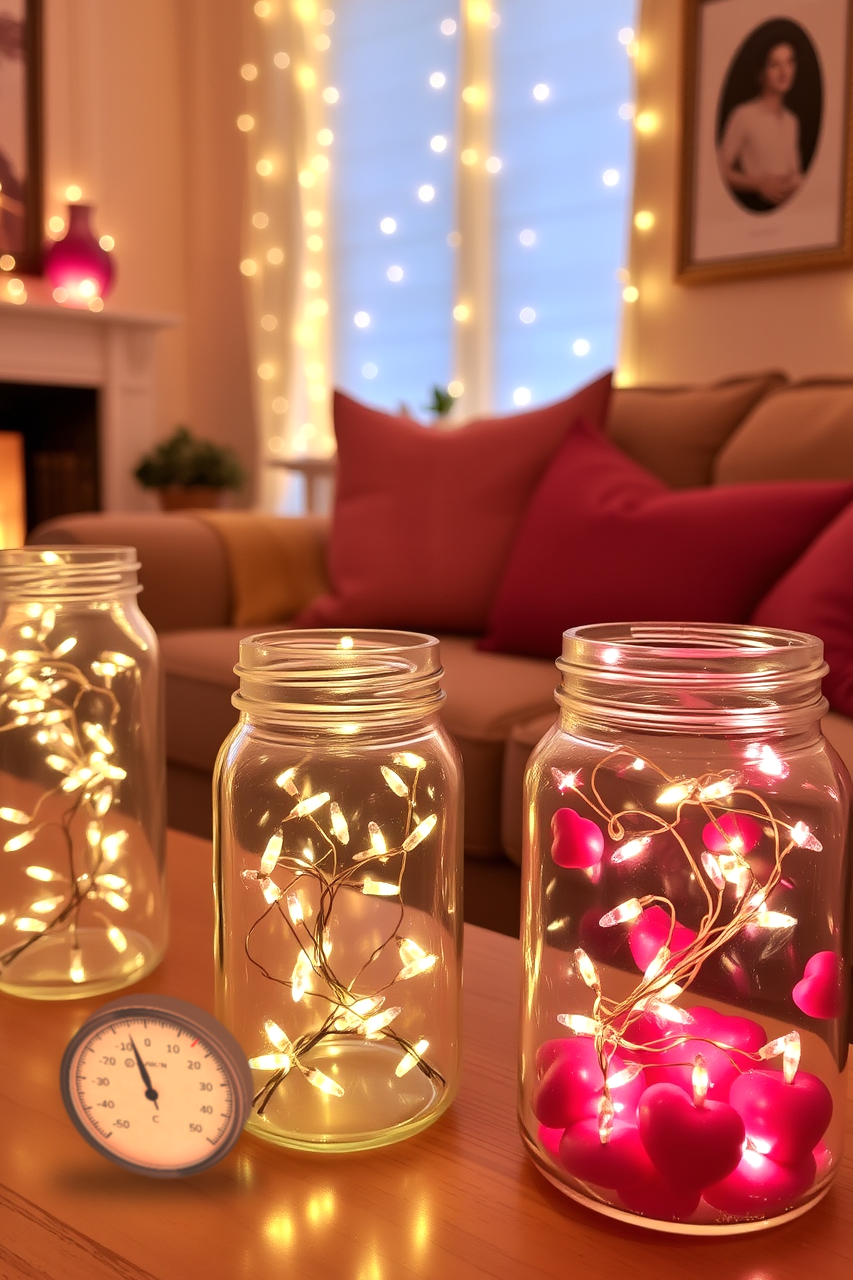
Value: -5,°C
